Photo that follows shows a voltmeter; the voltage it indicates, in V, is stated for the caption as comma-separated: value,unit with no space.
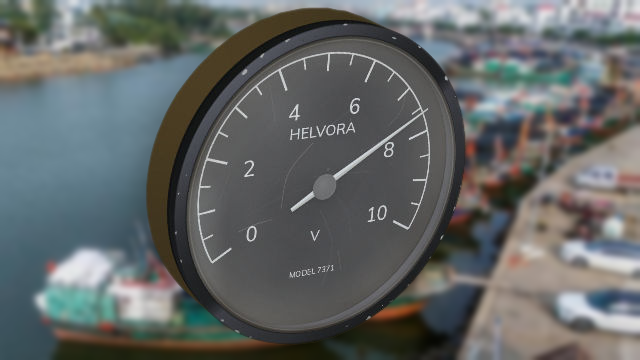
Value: 7.5,V
